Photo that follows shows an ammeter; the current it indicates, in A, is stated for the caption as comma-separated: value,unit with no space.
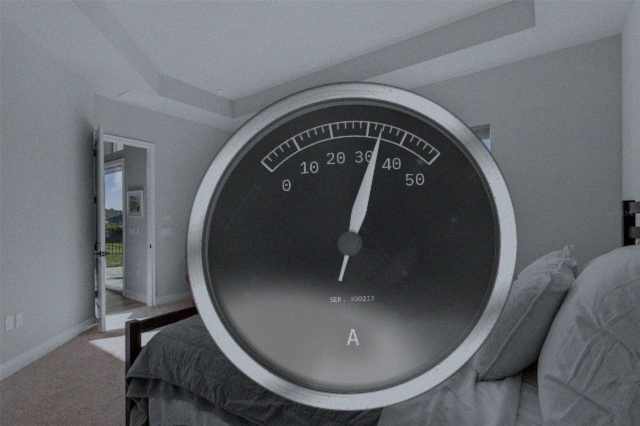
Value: 34,A
